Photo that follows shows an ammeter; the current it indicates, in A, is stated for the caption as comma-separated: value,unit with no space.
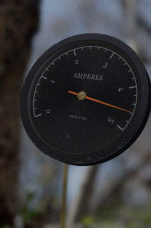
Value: 4.6,A
